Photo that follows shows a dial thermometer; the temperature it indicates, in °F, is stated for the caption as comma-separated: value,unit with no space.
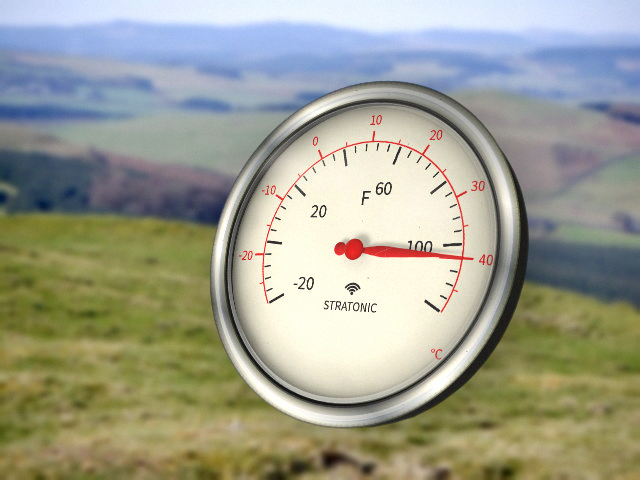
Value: 104,°F
